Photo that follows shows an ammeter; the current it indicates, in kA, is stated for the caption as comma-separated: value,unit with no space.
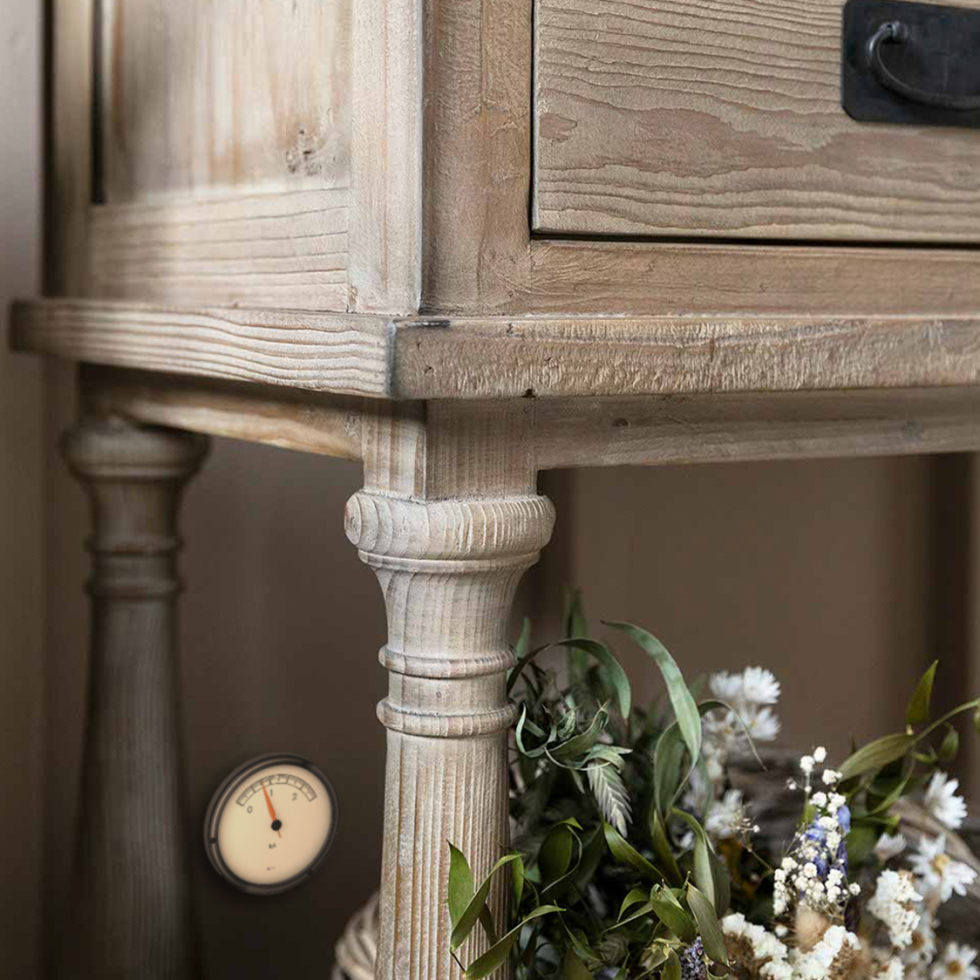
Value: 0.75,kA
